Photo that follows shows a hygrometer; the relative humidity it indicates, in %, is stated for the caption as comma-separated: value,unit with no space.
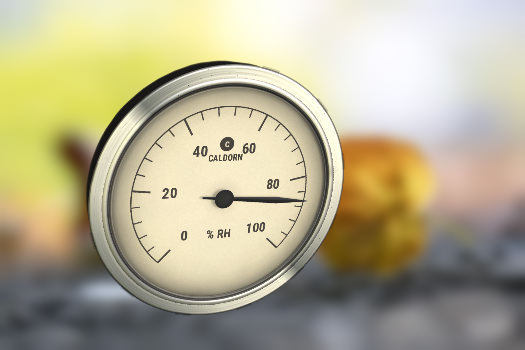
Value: 86,%
